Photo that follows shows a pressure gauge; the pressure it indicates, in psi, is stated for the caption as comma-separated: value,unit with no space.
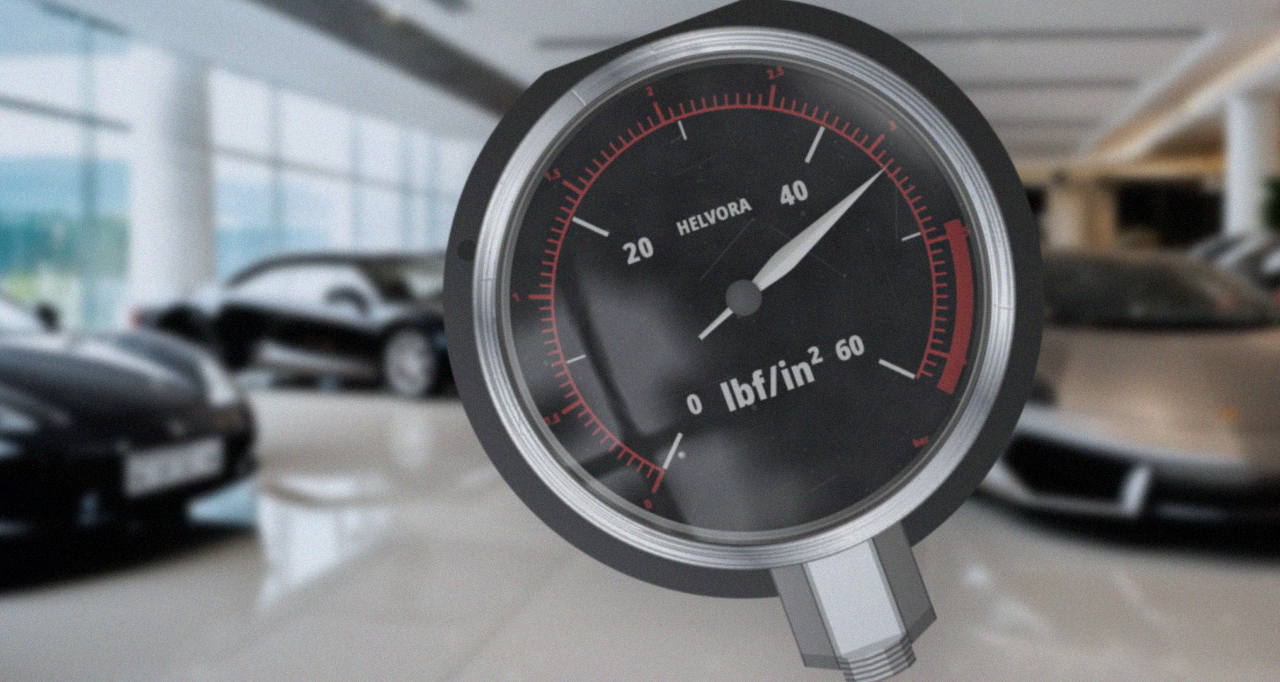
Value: 45,psi
